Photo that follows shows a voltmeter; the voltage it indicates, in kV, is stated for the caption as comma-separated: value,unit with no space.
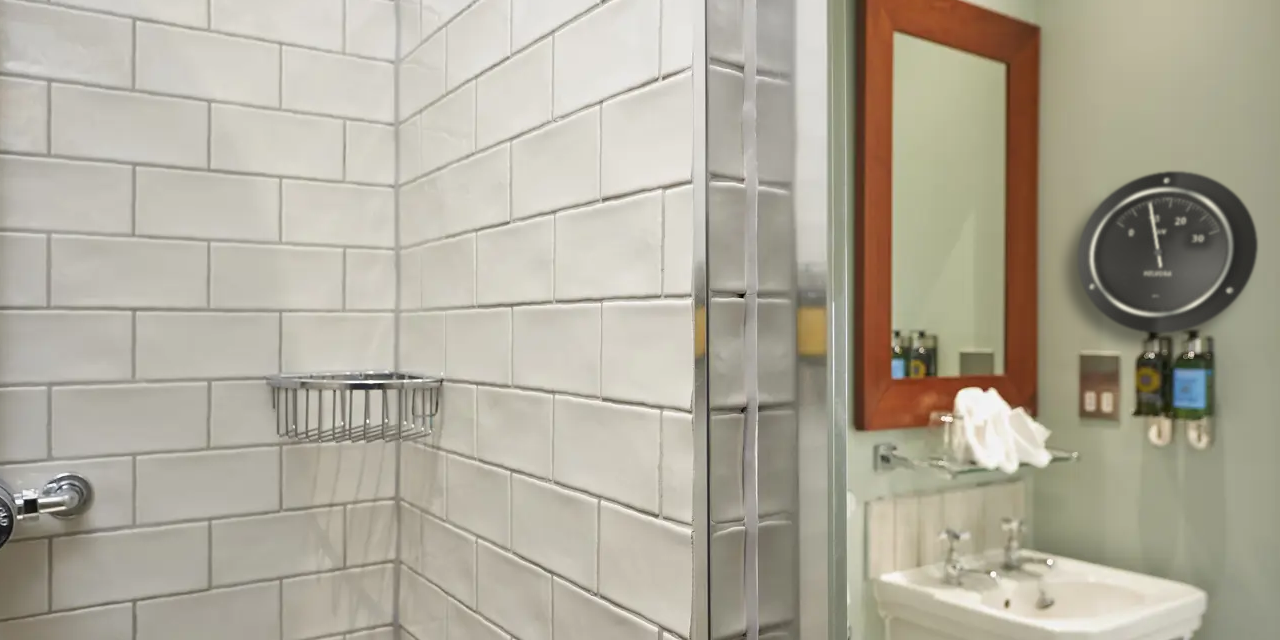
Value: 10,kV
